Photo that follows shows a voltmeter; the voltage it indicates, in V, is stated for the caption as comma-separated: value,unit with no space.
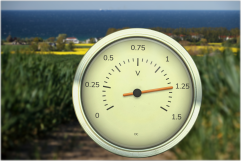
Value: 1.25,V
